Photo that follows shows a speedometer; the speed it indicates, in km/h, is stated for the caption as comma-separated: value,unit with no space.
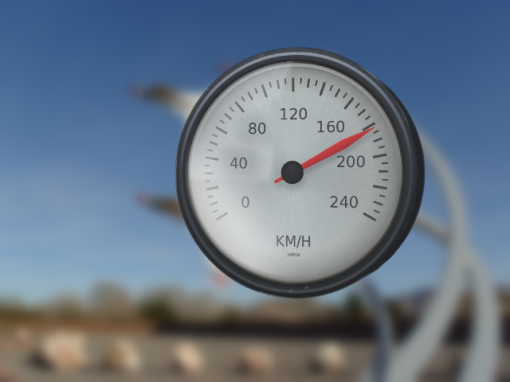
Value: 182.5,km/h
